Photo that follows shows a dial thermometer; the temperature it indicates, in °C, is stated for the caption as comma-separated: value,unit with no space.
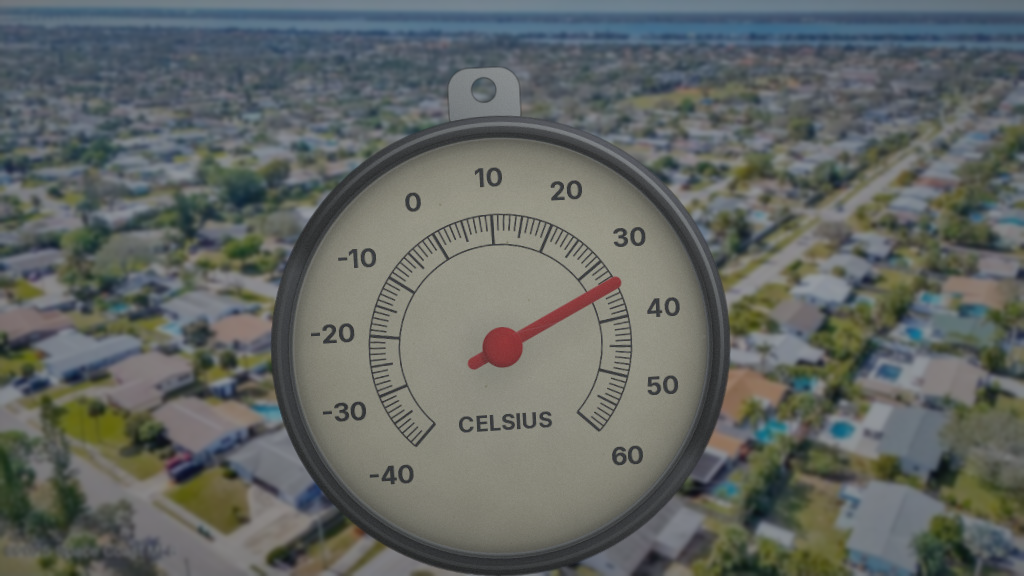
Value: 34,°C
